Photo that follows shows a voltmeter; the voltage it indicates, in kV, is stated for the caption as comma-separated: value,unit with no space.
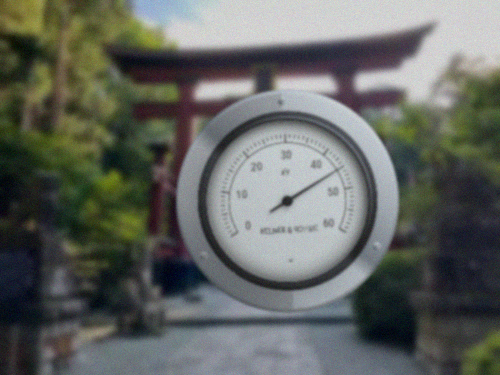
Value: 45,kV
